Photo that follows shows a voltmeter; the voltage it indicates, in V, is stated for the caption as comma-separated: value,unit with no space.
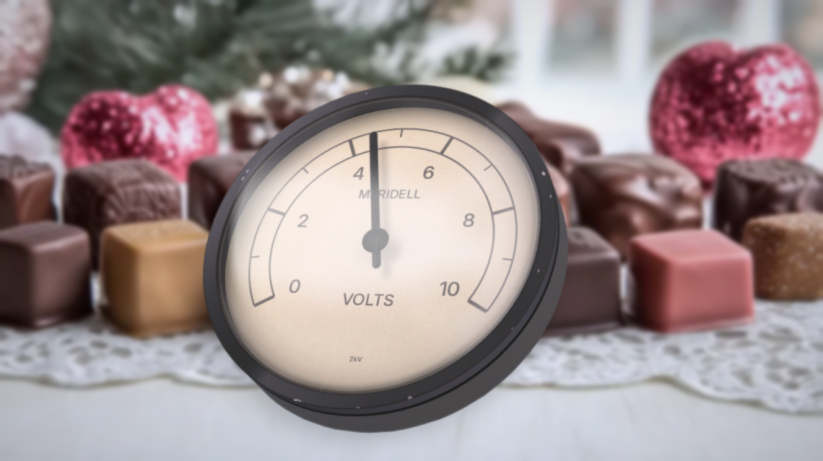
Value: 4.5,V
